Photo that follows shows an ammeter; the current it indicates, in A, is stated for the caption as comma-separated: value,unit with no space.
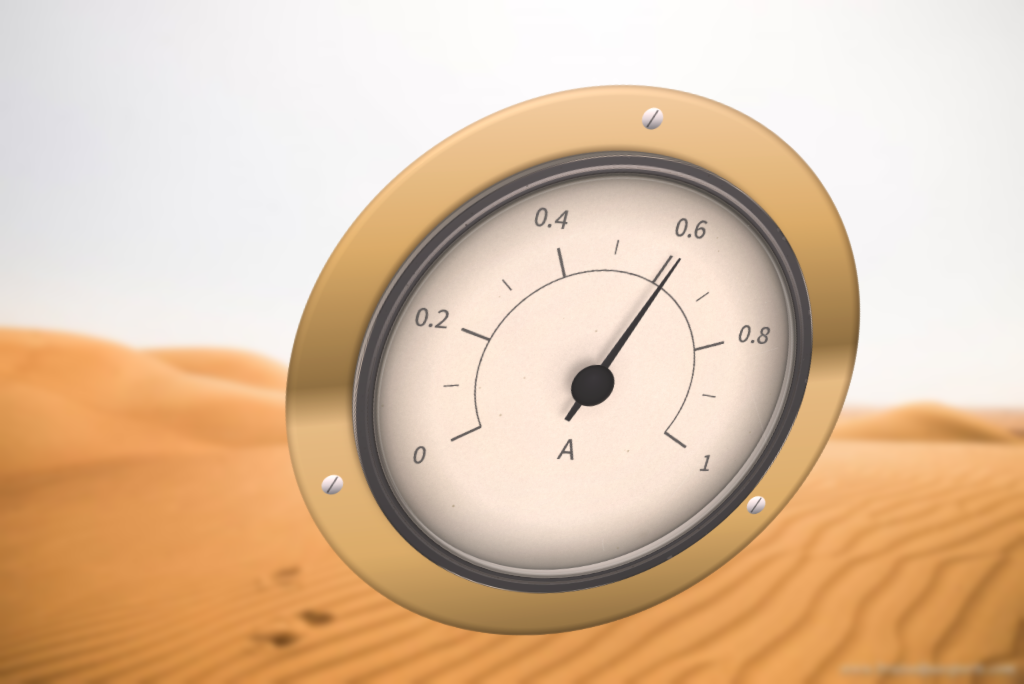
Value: 0.6,A
